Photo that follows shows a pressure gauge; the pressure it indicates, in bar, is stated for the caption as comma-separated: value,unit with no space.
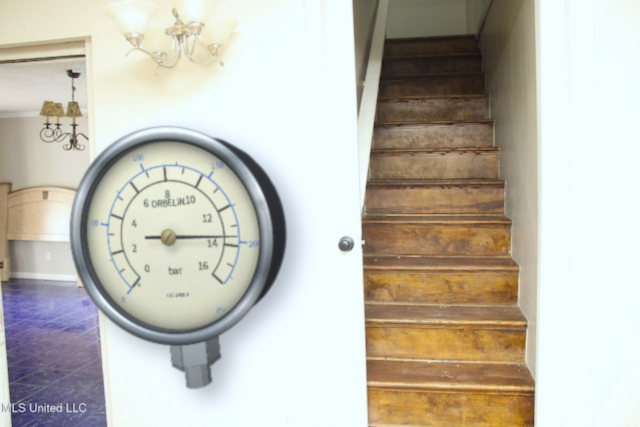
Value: 13.5,bar
